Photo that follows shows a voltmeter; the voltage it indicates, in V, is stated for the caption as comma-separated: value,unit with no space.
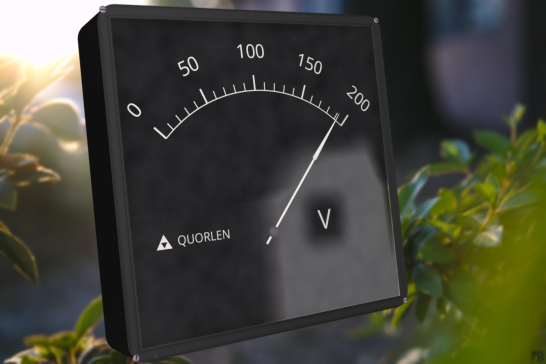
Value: 190,V
